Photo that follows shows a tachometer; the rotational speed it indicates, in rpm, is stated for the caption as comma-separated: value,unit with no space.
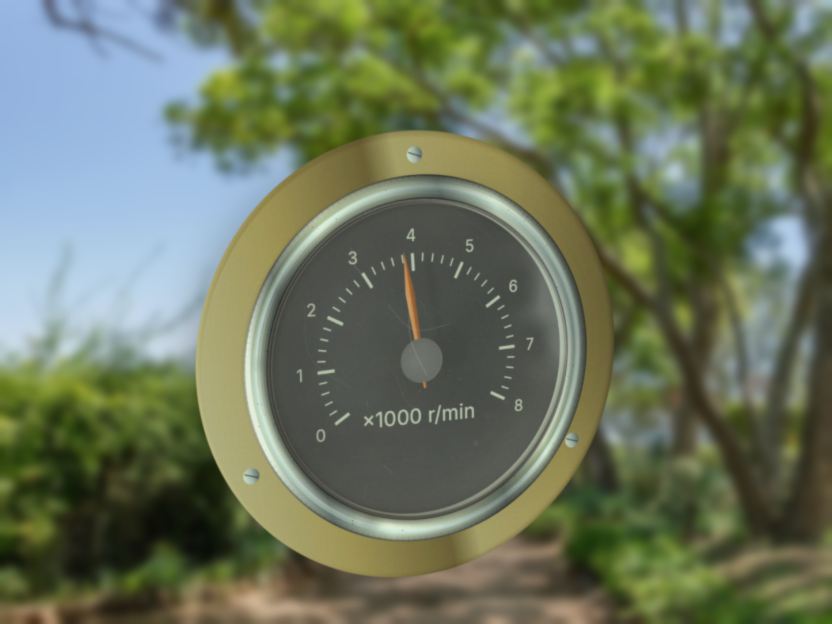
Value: 3800,rpm
